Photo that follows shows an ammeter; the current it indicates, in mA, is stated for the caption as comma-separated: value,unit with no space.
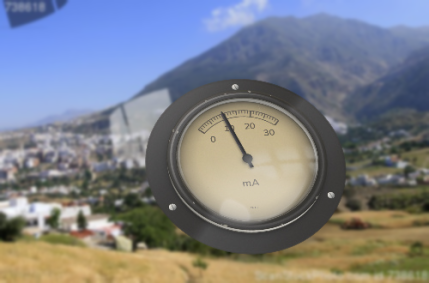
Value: 10,mA
